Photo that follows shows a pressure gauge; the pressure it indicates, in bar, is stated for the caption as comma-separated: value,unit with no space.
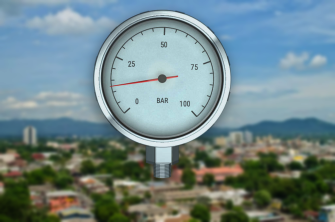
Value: 12.5,bar
